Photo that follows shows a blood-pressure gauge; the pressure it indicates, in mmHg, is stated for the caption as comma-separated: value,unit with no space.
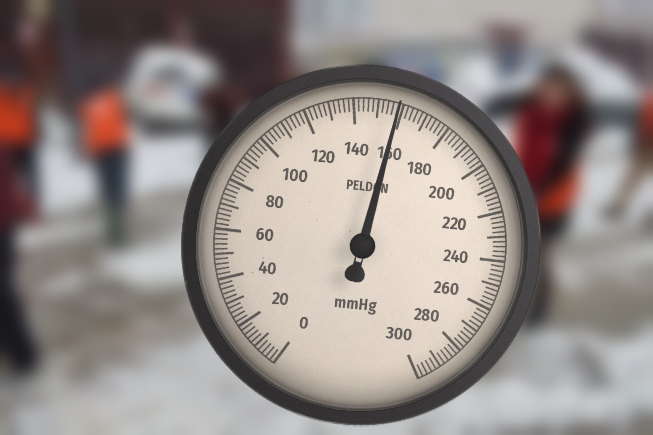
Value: 158,mmHg
